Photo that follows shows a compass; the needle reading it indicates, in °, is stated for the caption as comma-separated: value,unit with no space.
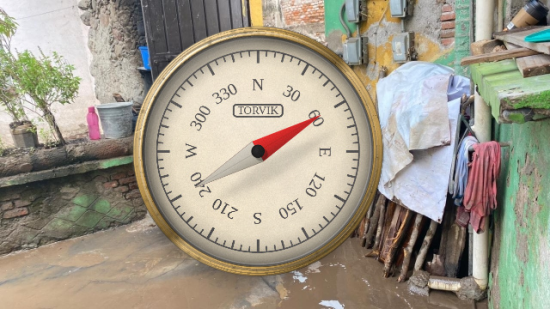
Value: 60,°
